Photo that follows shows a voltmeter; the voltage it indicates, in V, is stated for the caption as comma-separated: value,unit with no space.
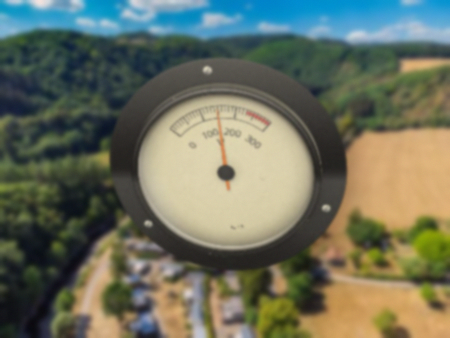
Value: 150,V
